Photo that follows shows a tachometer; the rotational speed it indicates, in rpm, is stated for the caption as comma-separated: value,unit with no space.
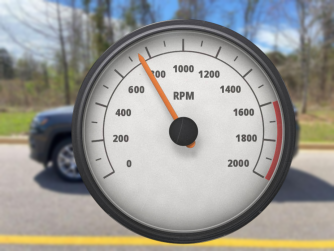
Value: 750,rpm
